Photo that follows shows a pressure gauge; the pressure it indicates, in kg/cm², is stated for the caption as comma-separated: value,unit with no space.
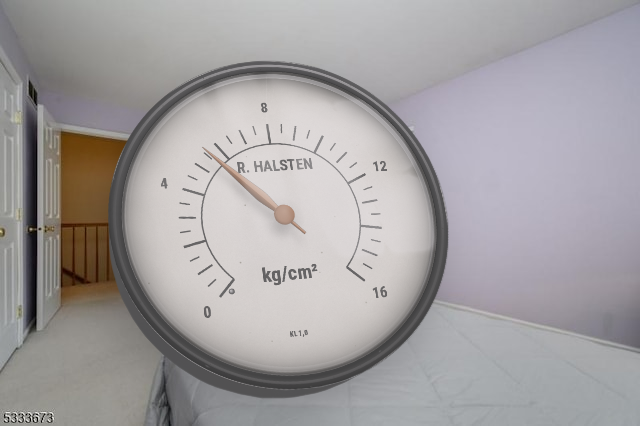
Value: 5.5,kg/cm²
